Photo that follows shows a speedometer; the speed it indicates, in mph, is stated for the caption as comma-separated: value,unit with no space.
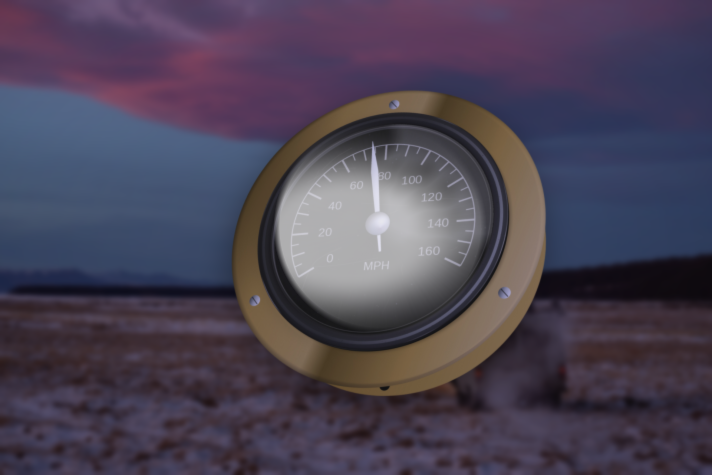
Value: 75,mph
